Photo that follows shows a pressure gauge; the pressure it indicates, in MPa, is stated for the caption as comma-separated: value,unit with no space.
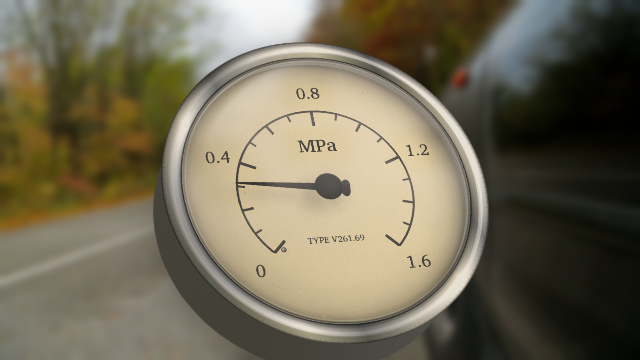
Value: 0.3,MPa
